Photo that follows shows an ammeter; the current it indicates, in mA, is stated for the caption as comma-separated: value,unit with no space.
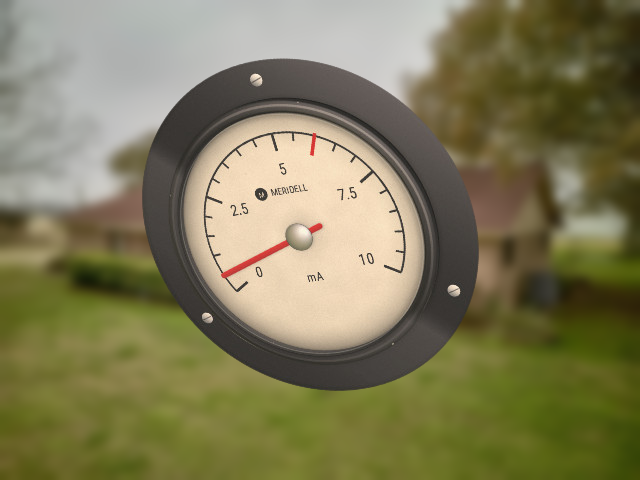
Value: 0.5,mA
